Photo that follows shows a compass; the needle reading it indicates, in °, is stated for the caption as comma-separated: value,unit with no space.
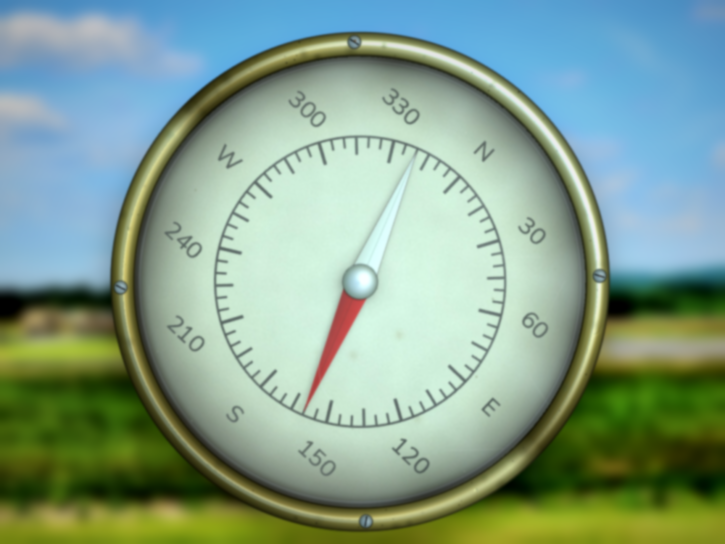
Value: 160,°
